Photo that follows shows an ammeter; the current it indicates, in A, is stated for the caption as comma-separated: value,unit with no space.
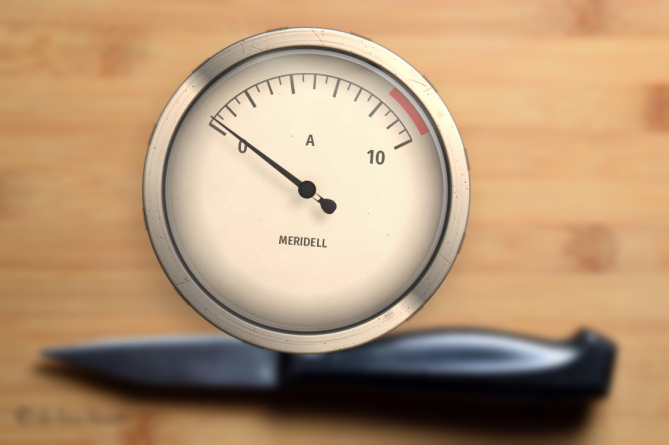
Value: 0.25,A
